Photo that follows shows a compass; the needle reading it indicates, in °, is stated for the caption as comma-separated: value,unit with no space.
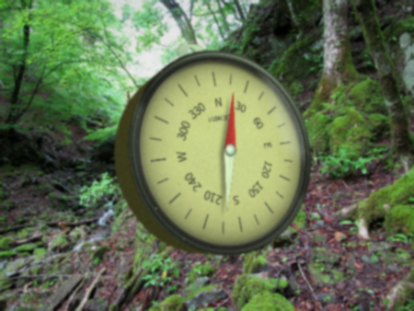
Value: 15,°
